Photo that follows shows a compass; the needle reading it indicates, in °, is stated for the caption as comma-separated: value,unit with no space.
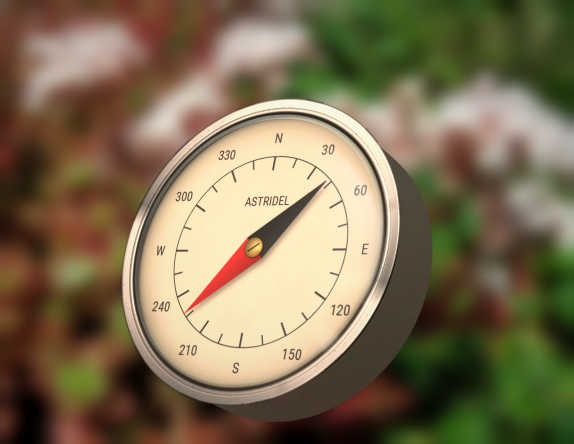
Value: 225,°
